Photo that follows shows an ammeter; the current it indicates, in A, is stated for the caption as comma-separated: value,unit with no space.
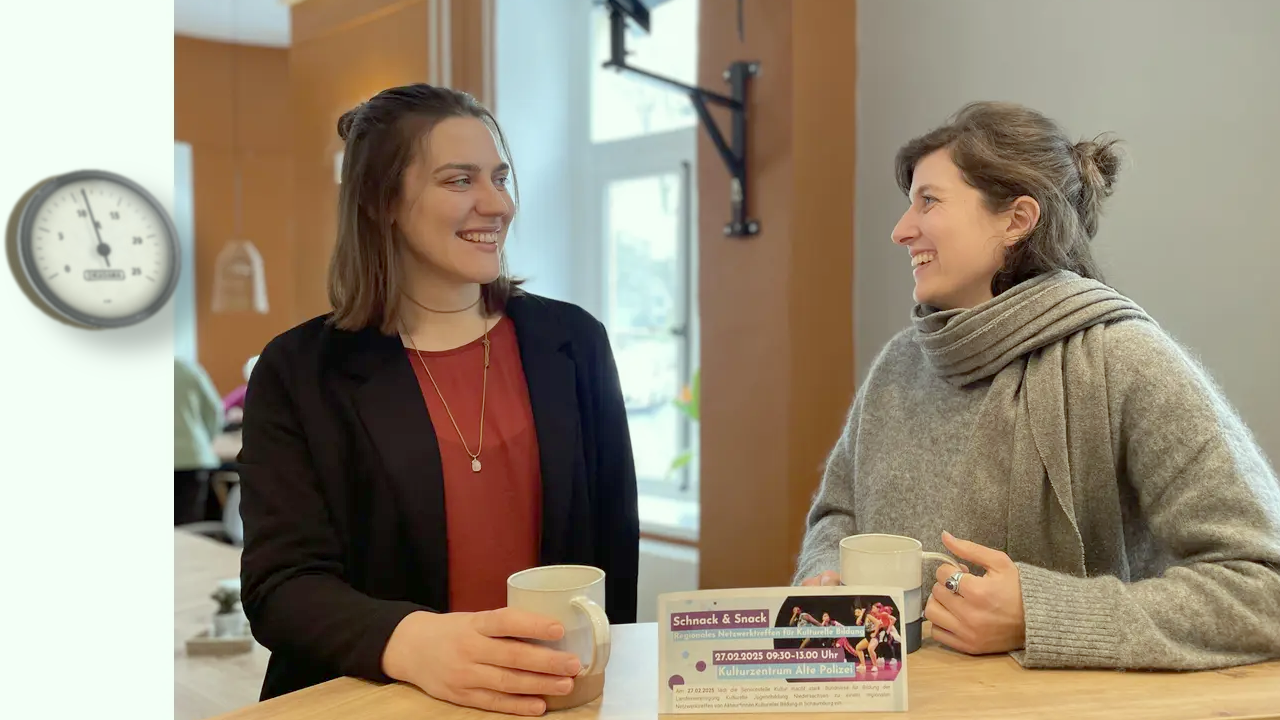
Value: 11,A
